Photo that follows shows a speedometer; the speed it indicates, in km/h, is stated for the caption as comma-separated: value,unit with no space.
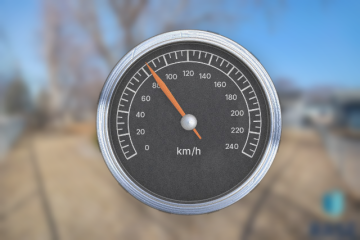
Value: 85,km/h
